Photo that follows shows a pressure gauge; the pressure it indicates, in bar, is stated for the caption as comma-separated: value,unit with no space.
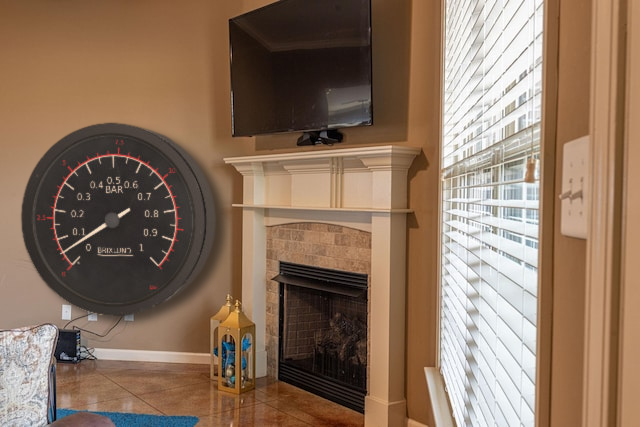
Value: 0.05,bar
